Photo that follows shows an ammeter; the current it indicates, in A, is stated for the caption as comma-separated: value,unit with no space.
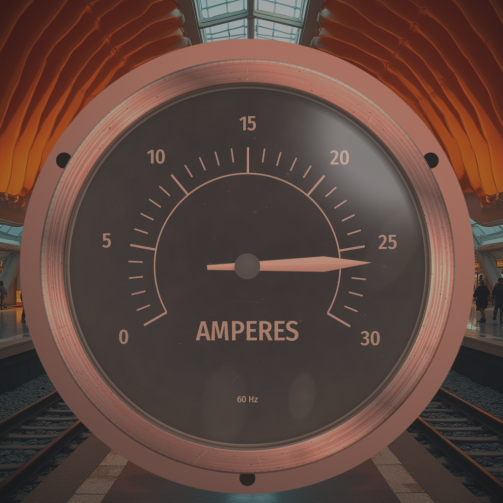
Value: 26,A
